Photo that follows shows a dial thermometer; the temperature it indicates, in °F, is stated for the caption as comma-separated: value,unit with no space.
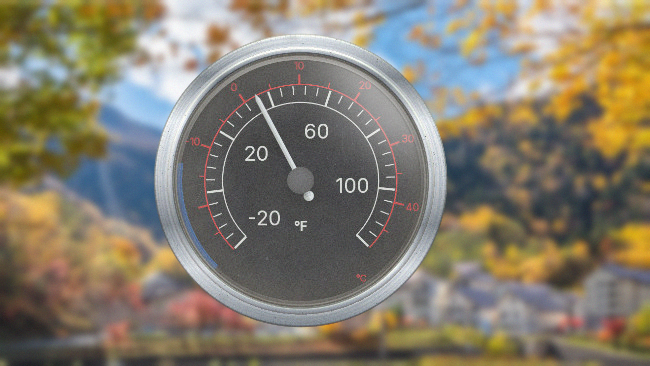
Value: 36,°F
